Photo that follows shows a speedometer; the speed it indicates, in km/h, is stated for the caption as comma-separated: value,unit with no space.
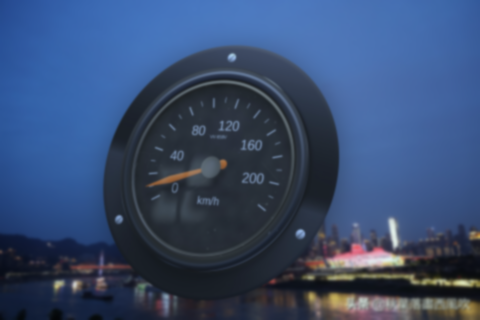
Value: 10,km/h
